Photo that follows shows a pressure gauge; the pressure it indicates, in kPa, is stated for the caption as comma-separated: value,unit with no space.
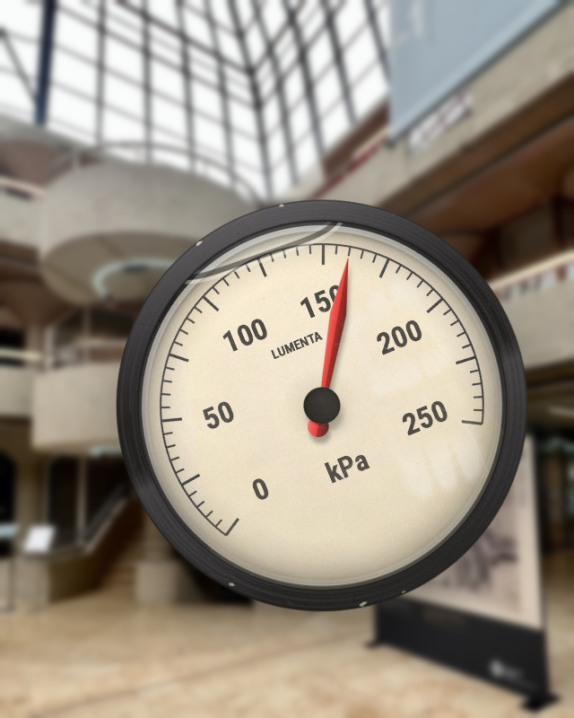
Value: 160,kPa
